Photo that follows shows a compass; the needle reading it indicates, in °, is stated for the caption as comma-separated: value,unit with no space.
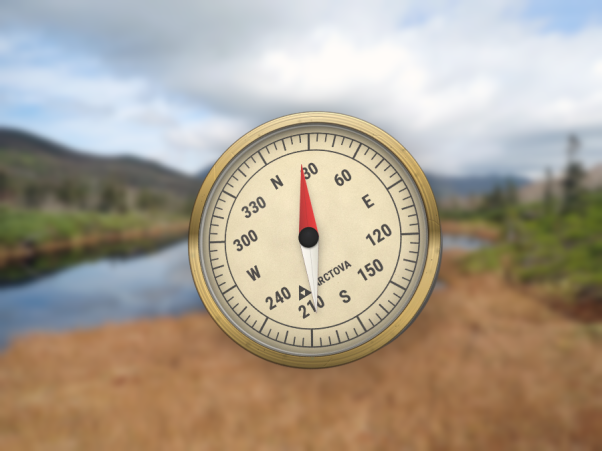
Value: 25,°
